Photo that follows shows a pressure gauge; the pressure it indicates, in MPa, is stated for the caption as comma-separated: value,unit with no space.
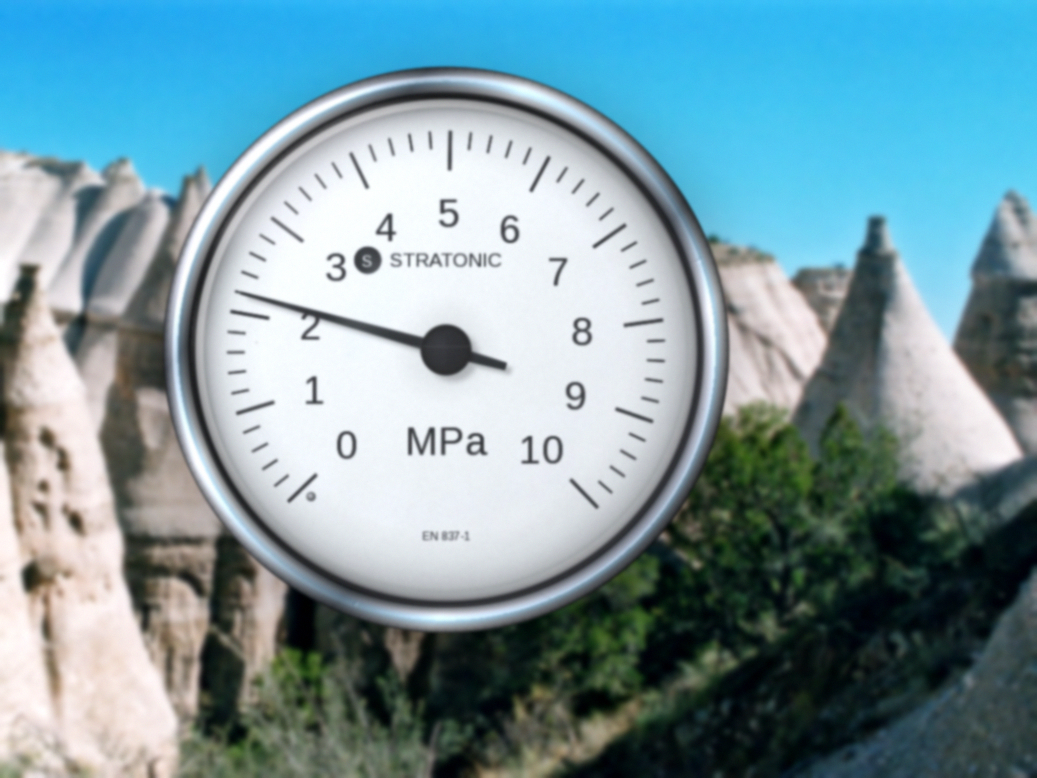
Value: 2.2,MPa
